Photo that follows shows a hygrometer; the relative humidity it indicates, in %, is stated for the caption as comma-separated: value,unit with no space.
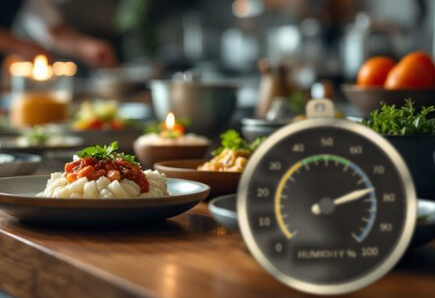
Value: 75,%
